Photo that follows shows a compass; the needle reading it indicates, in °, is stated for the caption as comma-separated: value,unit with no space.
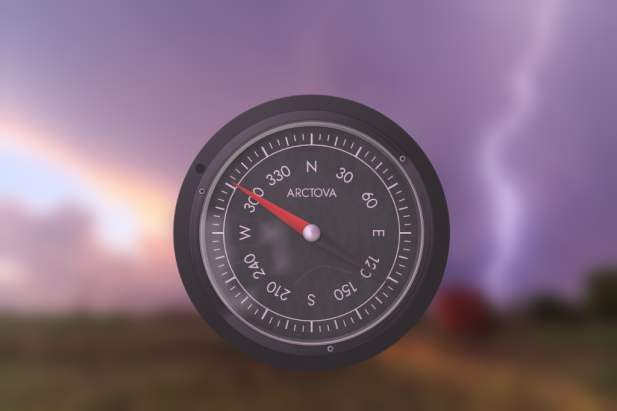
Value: 302.5,°
